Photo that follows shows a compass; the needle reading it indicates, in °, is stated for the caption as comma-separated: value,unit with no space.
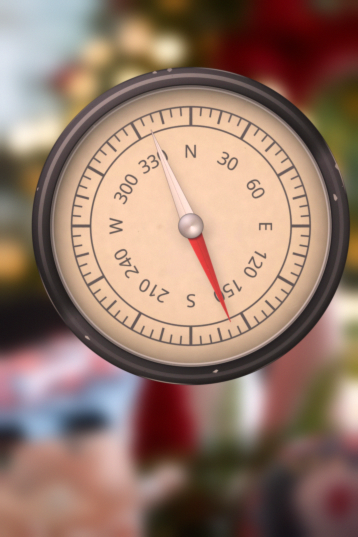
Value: 157.5,°
